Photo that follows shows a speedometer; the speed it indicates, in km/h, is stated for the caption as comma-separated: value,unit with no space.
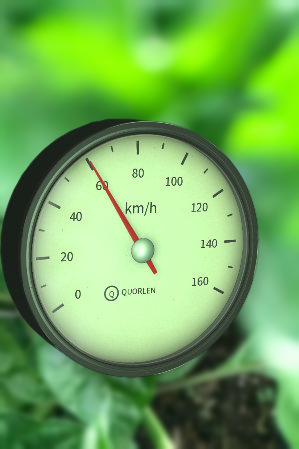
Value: 60,km/h
